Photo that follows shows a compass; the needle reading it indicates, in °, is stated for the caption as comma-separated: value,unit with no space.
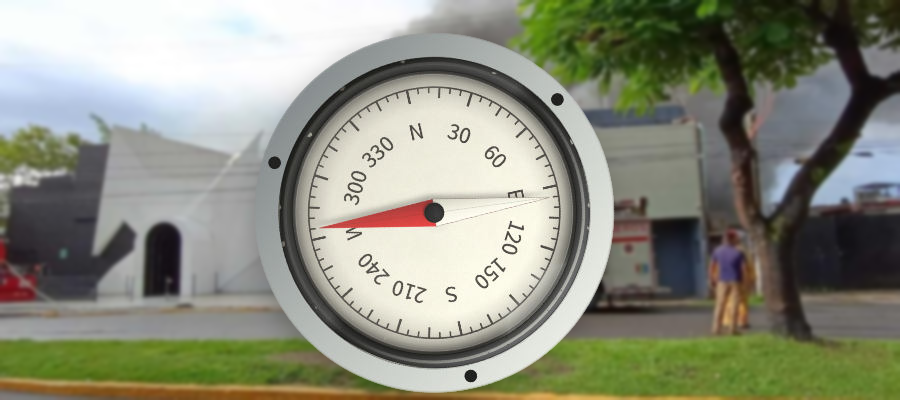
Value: 275,°
